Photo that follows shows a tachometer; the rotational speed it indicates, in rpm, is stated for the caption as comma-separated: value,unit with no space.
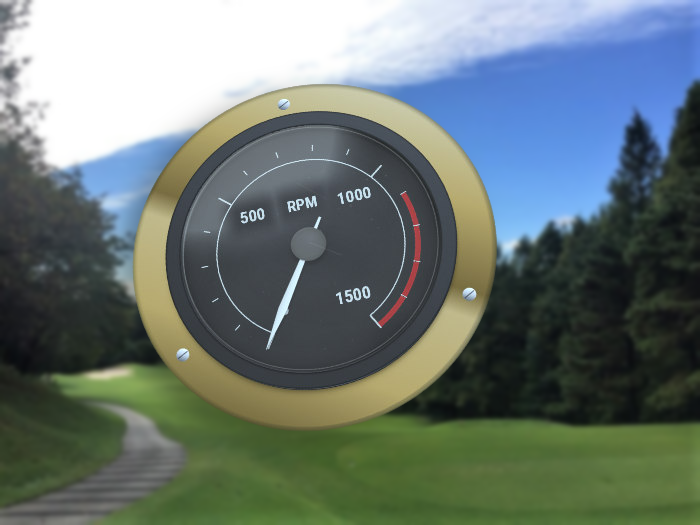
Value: 0,rpm
